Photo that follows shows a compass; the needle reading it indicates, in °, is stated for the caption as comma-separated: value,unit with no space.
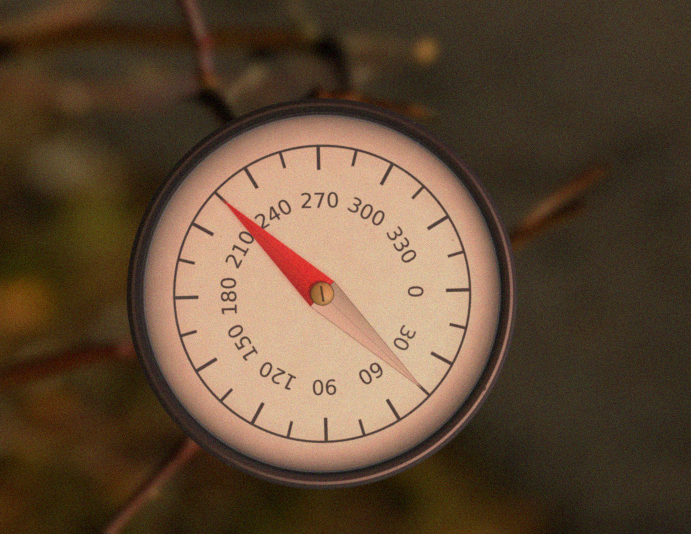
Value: 225,°
